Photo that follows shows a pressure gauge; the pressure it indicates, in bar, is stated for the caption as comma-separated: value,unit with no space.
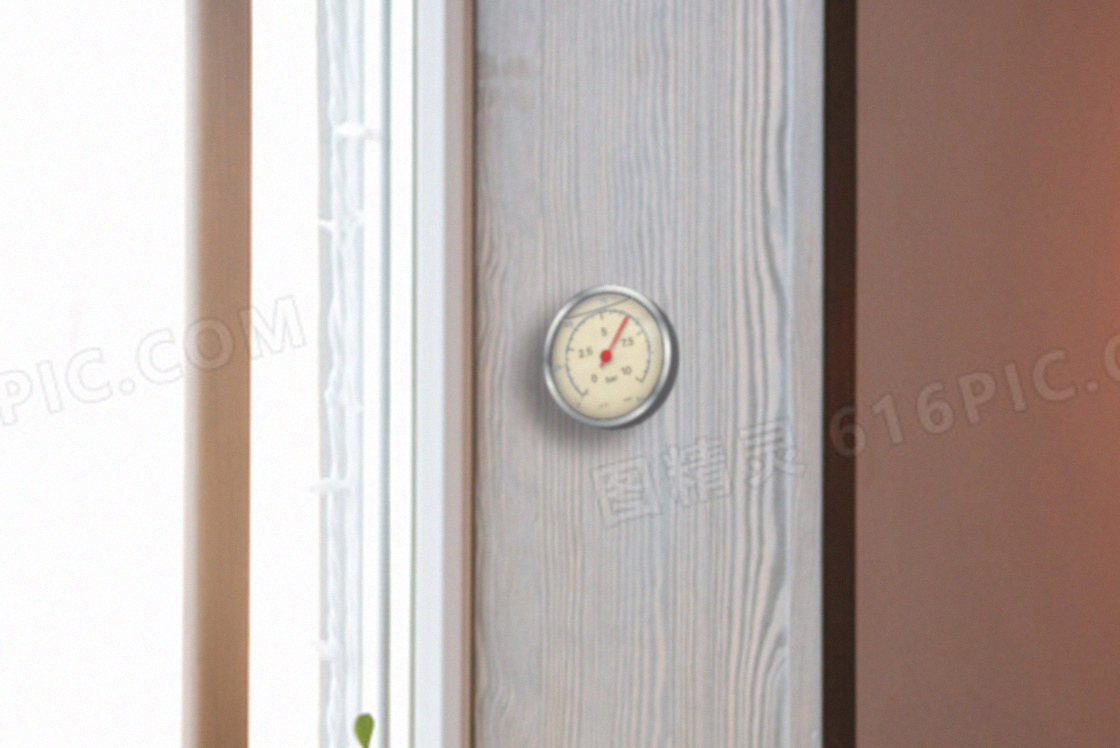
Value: 6.5,bar
